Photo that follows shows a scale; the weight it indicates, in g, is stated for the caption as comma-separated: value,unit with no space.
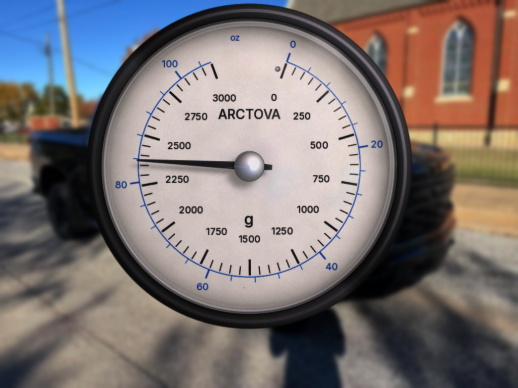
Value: 2375,g
